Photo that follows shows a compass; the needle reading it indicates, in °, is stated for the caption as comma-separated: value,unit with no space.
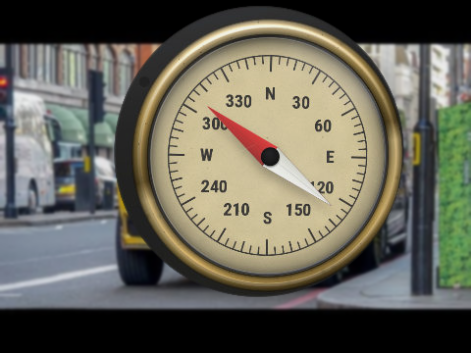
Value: 307.5,°
